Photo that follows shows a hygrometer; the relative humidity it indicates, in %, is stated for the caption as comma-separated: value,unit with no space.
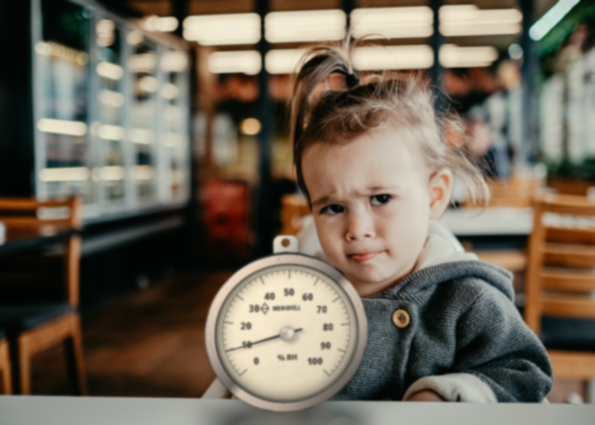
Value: 10,%
